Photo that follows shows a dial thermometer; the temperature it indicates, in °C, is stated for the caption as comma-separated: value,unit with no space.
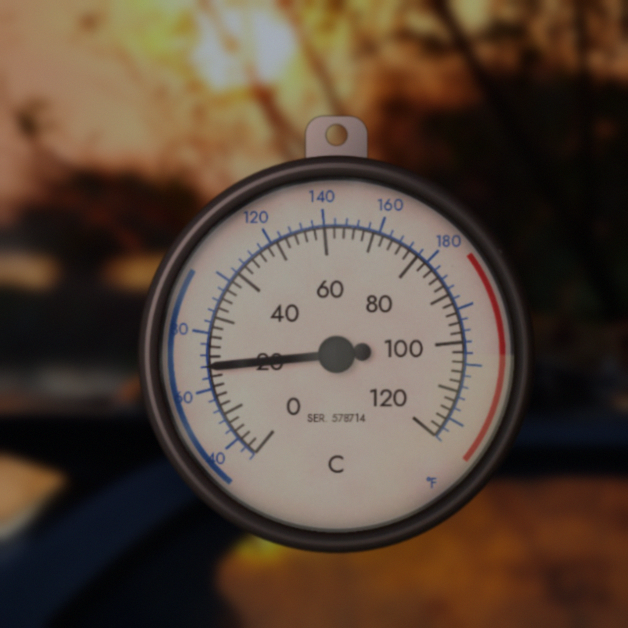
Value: 20,°C
